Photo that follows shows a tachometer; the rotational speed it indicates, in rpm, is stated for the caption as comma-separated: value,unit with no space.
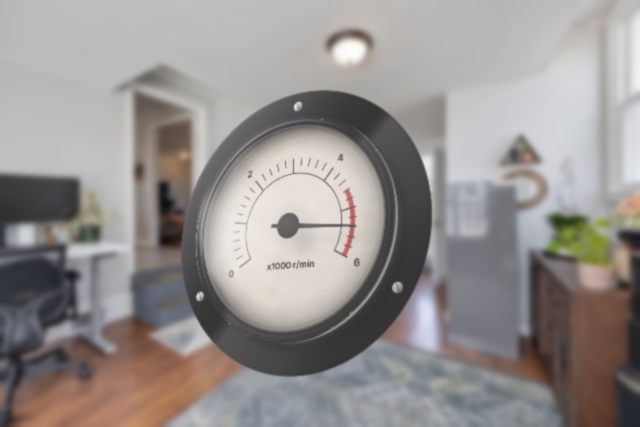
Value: 5400,rpm
